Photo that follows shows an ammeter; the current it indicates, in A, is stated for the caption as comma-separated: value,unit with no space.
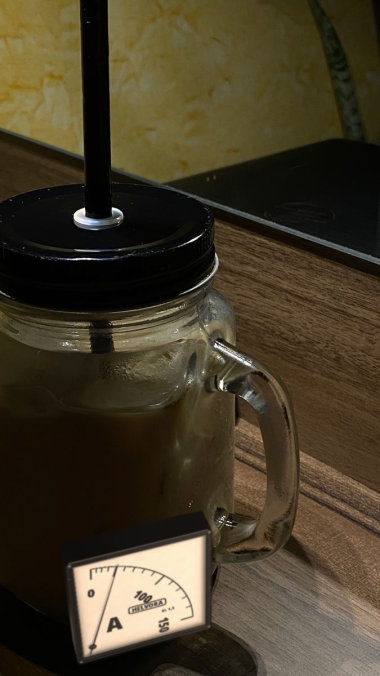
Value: 50,A
